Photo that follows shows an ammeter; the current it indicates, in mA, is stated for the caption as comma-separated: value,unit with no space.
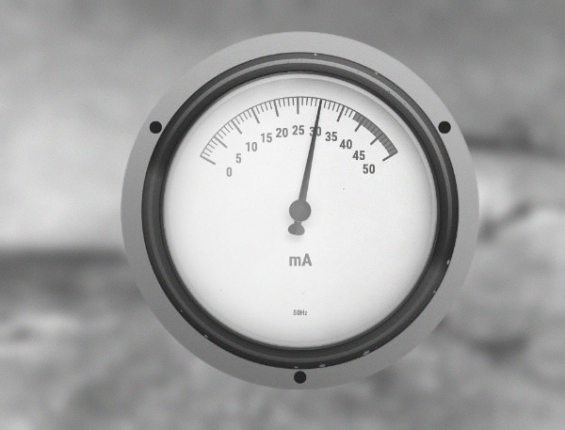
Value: 30,mA
